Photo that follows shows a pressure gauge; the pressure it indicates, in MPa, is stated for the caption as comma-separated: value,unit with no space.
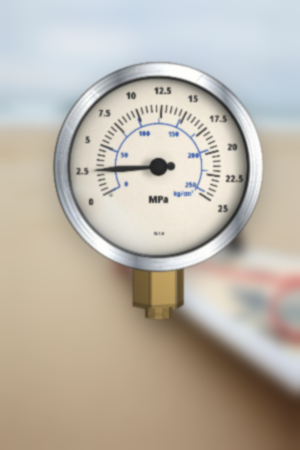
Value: 2.5,MPa
